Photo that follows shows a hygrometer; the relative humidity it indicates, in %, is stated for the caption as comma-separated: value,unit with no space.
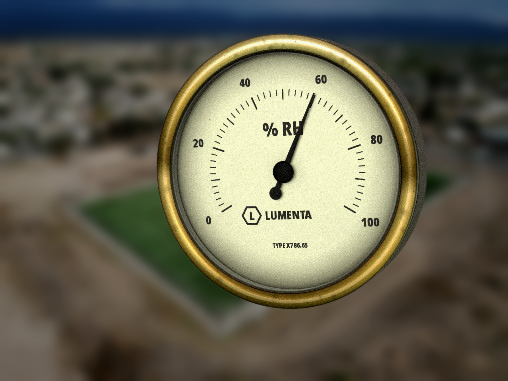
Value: 60,%
